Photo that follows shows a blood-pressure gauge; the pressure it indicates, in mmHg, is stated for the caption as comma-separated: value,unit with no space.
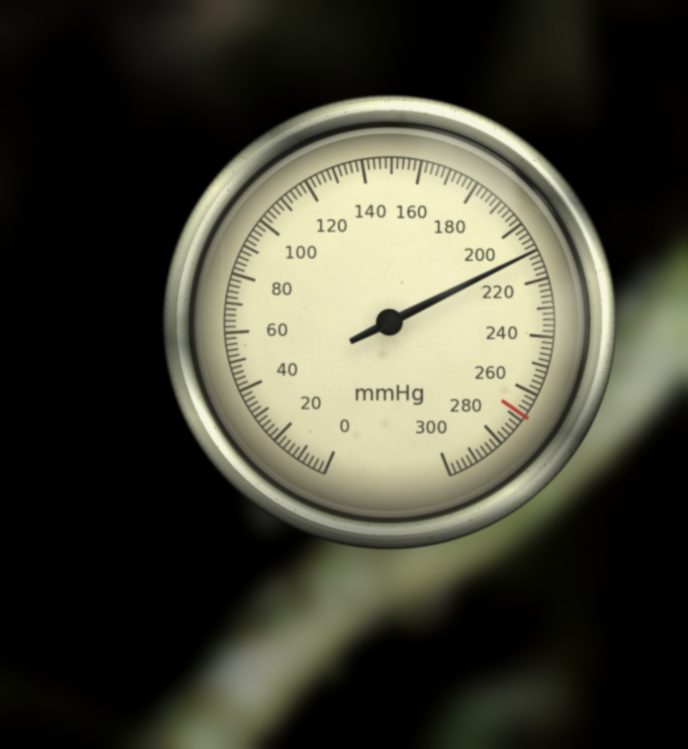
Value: 210,mmHg
